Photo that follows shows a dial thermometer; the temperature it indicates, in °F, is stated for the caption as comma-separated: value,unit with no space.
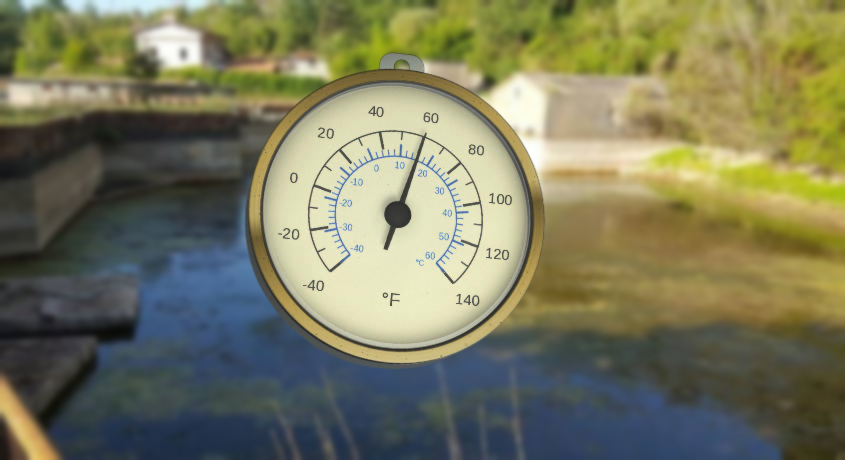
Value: 60,°F
